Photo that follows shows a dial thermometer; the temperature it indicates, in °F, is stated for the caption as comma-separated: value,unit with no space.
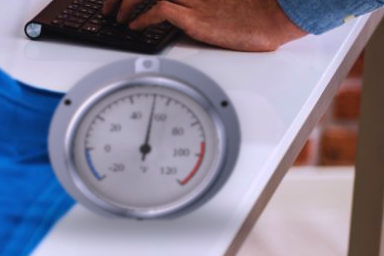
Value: 52,°F
